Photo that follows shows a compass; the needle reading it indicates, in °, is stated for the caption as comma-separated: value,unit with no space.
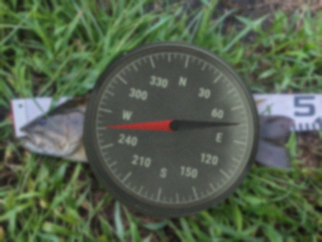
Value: 255,°
